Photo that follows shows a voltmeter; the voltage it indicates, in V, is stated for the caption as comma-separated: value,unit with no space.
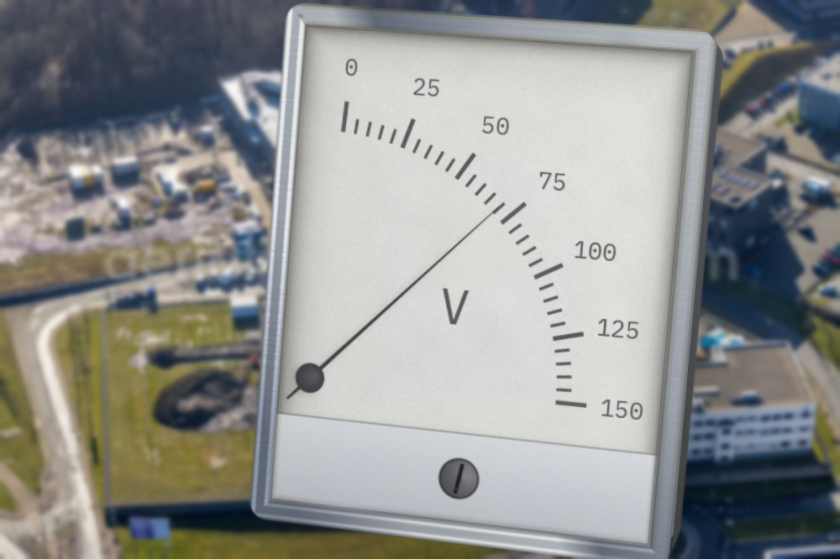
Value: 70,V
